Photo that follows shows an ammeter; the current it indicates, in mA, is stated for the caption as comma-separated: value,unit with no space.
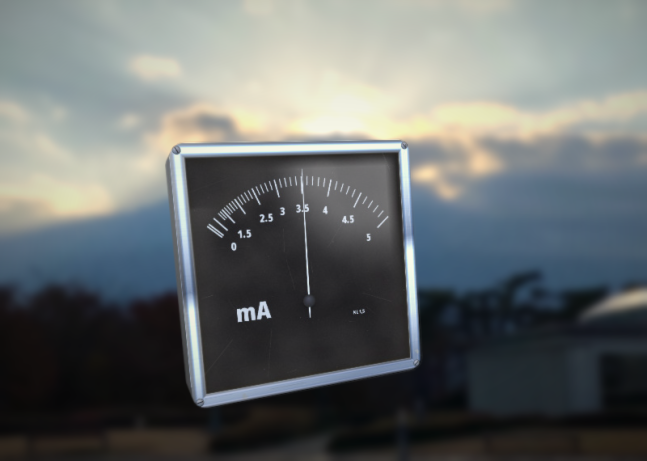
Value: 3.5,mA
